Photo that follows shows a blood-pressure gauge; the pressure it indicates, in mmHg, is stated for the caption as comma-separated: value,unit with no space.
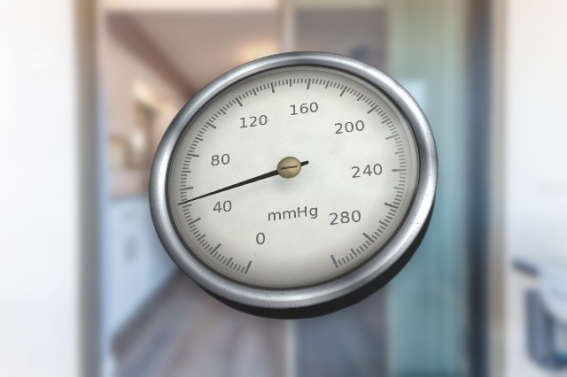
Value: 50,mmHg
